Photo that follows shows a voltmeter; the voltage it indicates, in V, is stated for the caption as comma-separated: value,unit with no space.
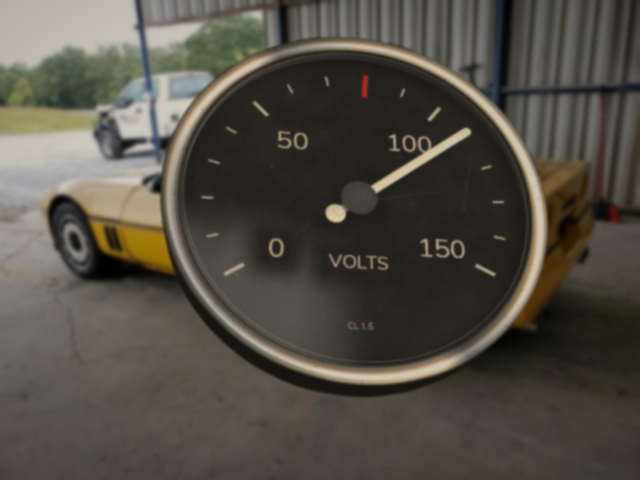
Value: 110,V
